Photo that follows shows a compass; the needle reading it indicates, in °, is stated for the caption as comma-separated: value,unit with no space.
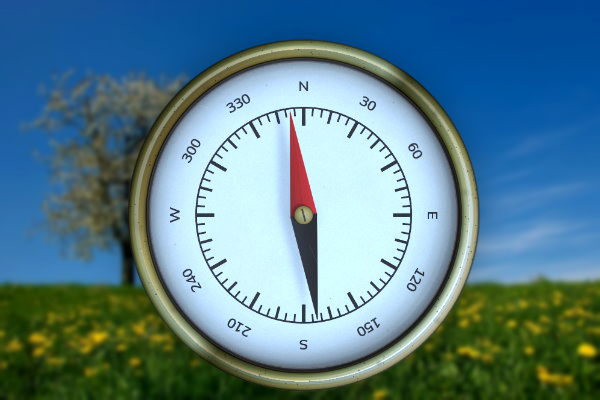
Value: 352.5,°
